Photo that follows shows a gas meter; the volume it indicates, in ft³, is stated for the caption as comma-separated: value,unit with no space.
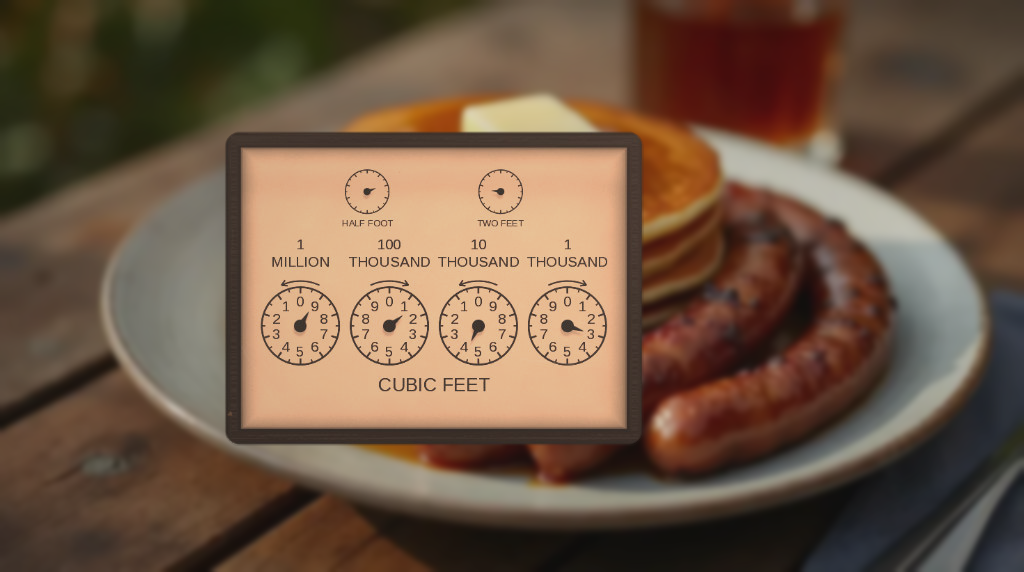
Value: 914300,ft³
